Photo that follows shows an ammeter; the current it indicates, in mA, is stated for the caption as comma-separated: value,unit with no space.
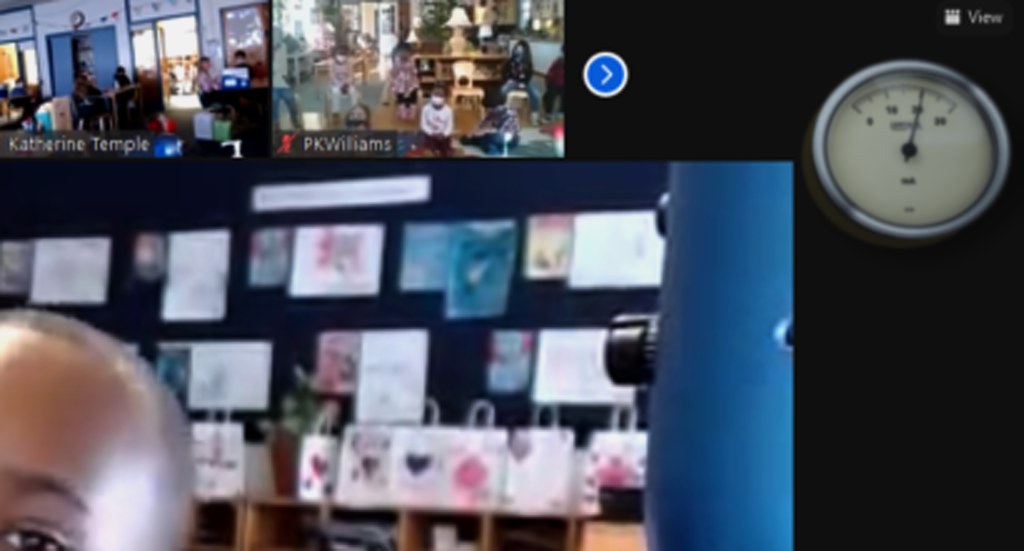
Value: 20,mA
